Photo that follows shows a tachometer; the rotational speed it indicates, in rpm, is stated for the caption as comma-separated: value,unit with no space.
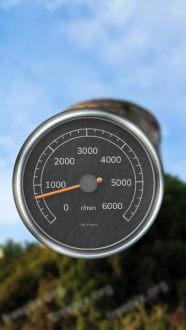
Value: 700,rpm
